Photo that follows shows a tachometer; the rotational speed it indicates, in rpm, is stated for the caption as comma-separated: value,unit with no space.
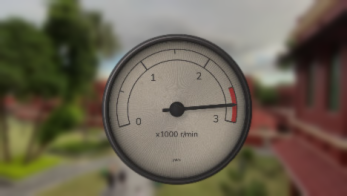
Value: 2750,rpm
